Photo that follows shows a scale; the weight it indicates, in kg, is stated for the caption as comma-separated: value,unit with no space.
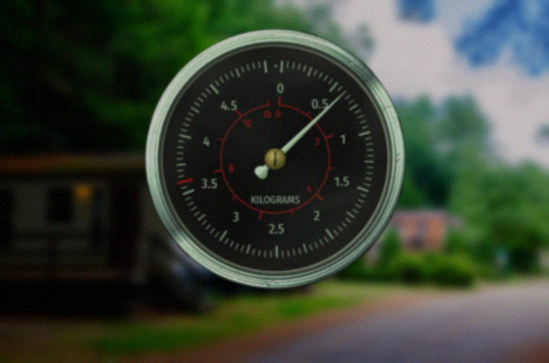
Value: 0.6,kg
